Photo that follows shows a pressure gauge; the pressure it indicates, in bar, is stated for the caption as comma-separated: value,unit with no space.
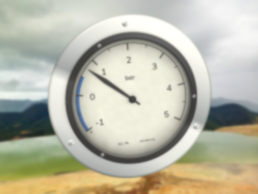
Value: 0.75,bar
